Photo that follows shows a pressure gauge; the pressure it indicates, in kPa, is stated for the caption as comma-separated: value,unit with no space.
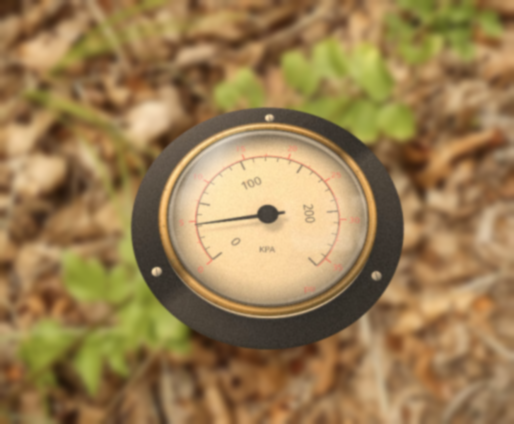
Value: 30,kPa
